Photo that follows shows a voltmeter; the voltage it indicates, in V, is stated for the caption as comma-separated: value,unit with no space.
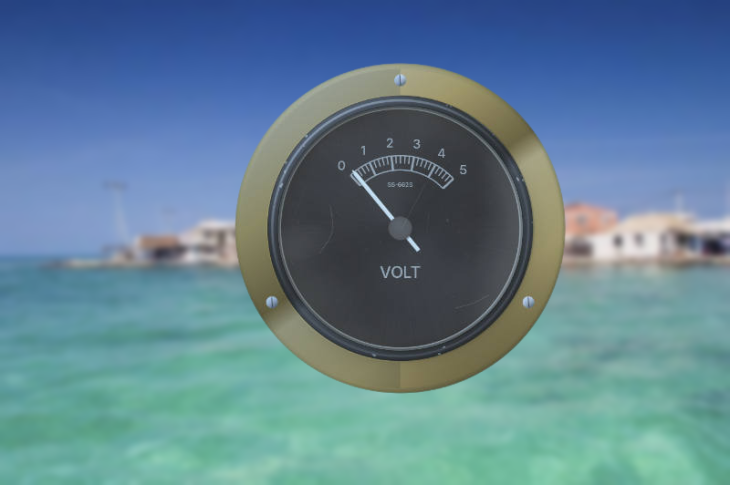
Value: 0.2,V
